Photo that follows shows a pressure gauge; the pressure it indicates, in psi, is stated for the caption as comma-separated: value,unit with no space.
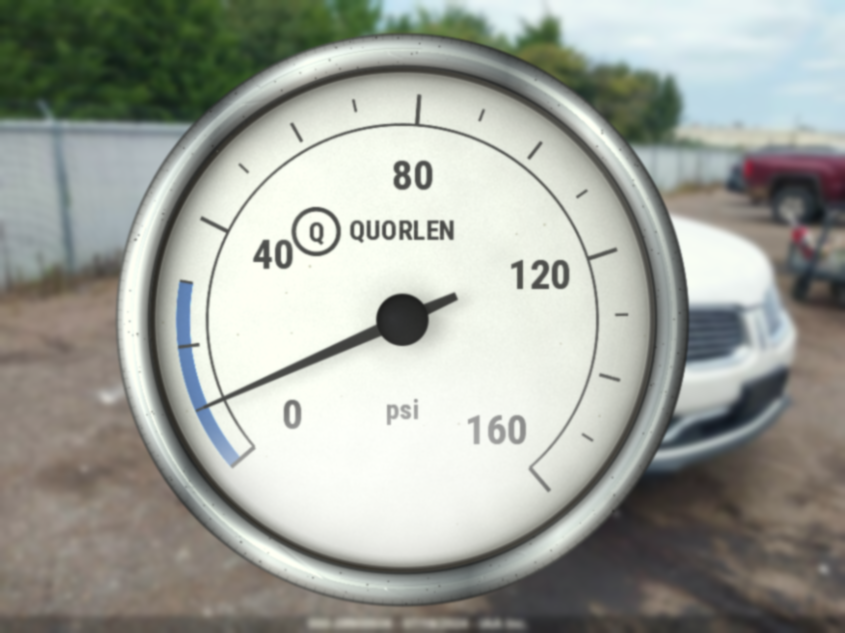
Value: 10,psi
